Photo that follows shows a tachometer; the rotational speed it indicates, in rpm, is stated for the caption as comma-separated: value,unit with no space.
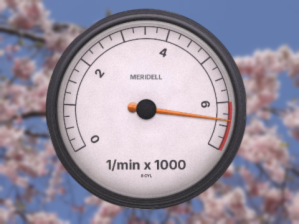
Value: 6375,rpm
